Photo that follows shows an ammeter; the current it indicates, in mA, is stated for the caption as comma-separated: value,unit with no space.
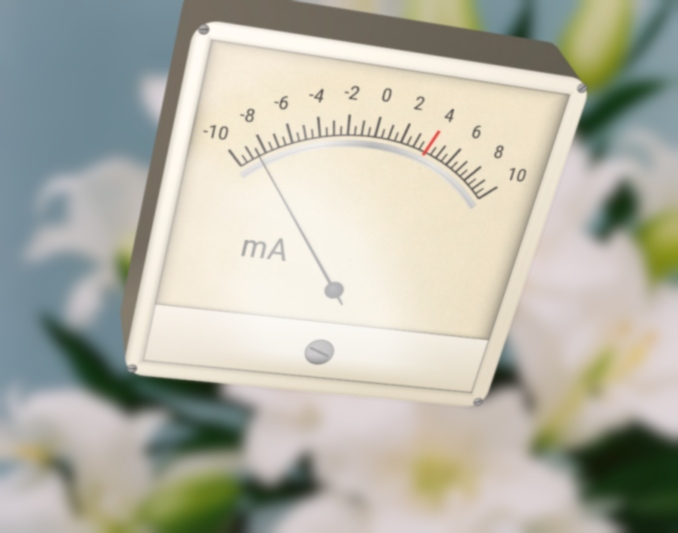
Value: -8.5,mA
